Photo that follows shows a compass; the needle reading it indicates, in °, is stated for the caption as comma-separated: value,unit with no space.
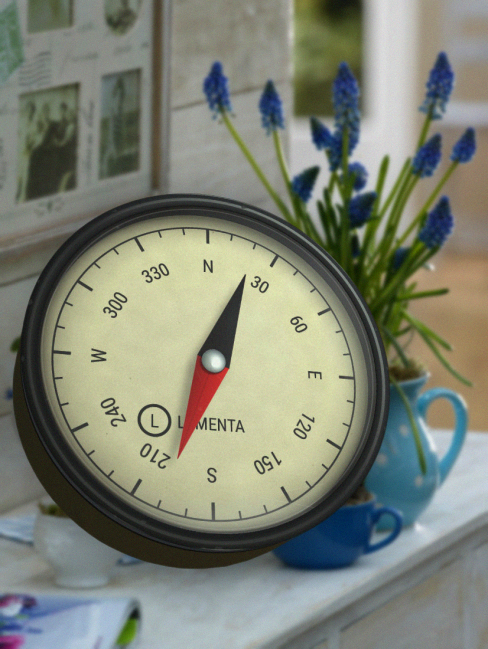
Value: 200,°
